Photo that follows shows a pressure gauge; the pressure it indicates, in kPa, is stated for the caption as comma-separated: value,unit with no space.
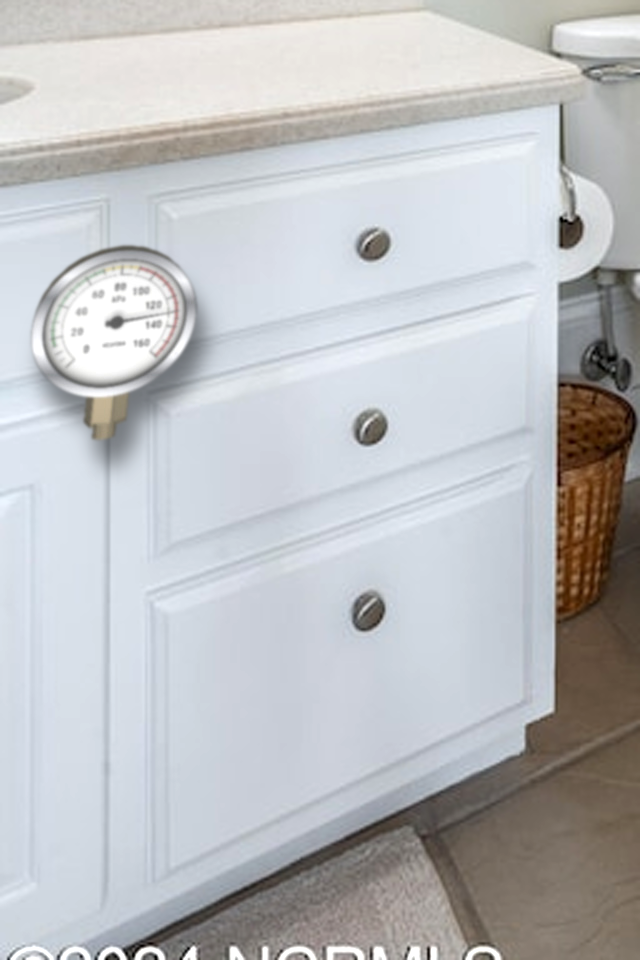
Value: 130,kPa
